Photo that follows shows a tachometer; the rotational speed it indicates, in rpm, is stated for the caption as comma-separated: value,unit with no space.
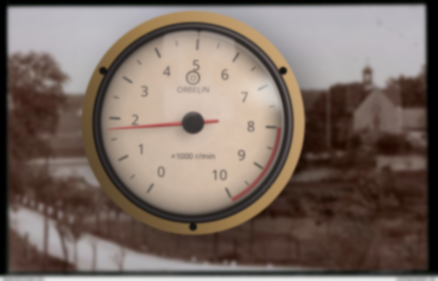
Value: 1750,rpm
